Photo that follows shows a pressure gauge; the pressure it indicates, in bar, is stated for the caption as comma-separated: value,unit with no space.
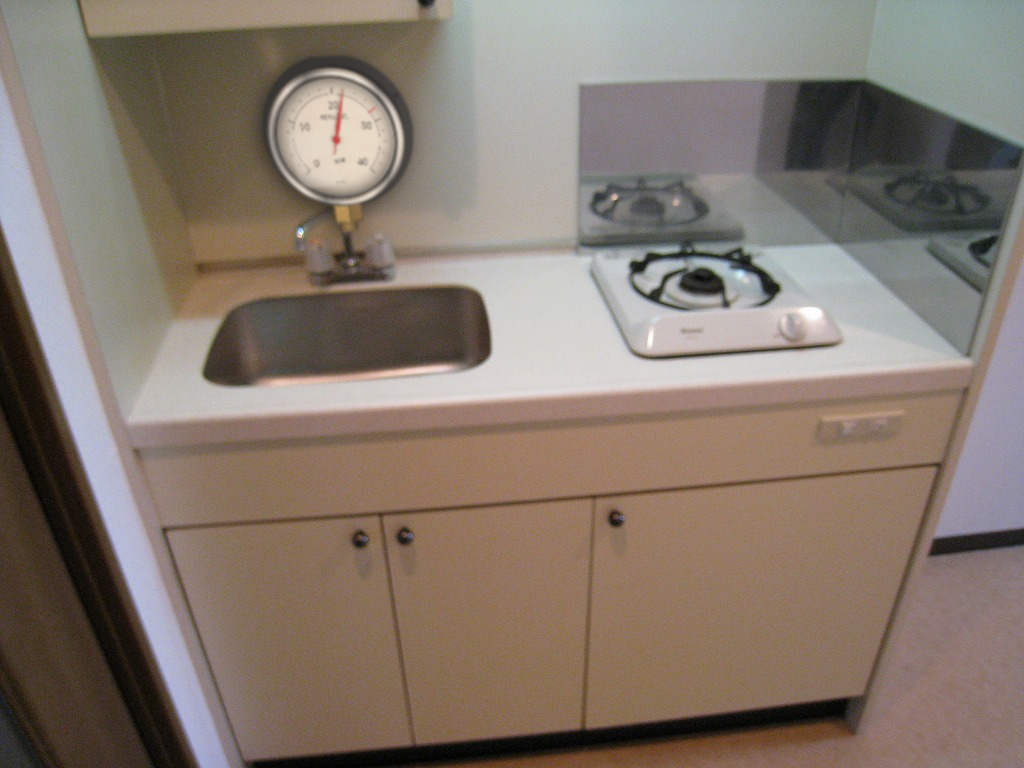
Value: 22,bar
